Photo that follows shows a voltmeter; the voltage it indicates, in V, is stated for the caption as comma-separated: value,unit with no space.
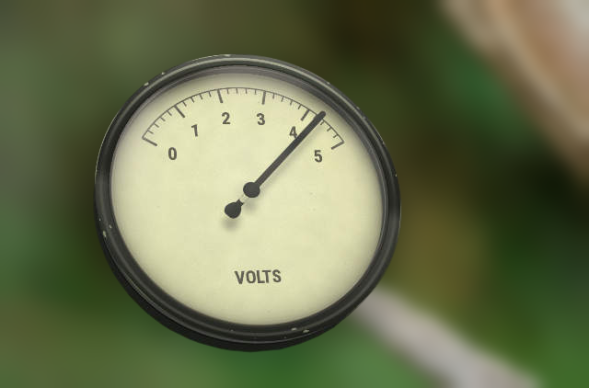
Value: 4.3,V
